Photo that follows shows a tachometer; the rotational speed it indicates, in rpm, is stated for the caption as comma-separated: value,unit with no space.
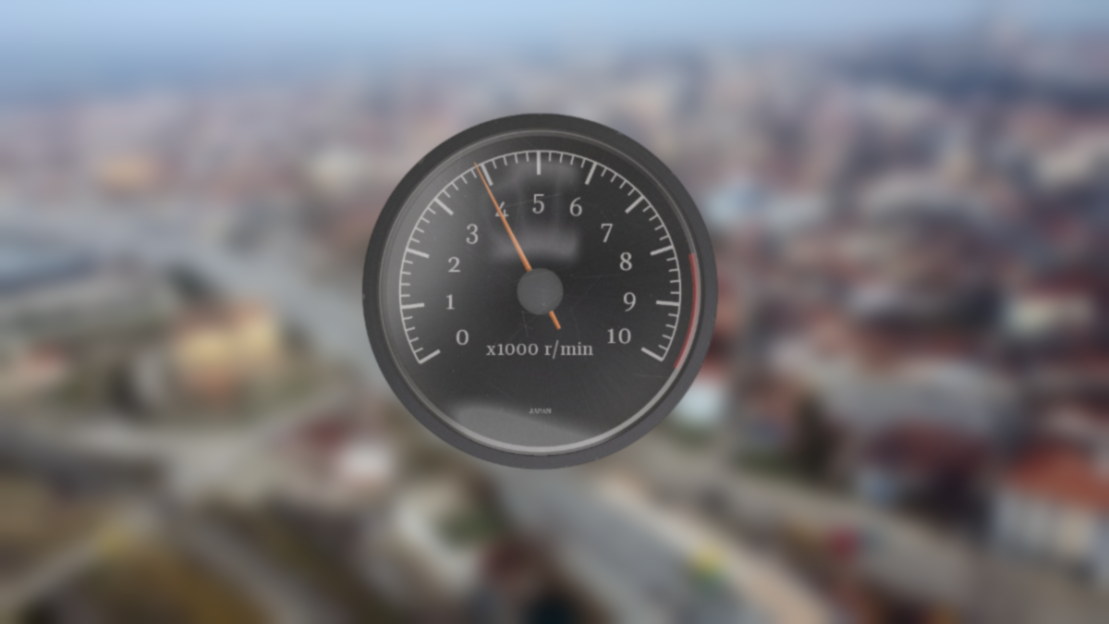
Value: 3900,rpm
